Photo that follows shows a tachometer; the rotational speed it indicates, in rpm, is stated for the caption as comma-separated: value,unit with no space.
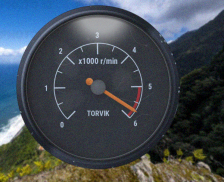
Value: 5750,rpm
